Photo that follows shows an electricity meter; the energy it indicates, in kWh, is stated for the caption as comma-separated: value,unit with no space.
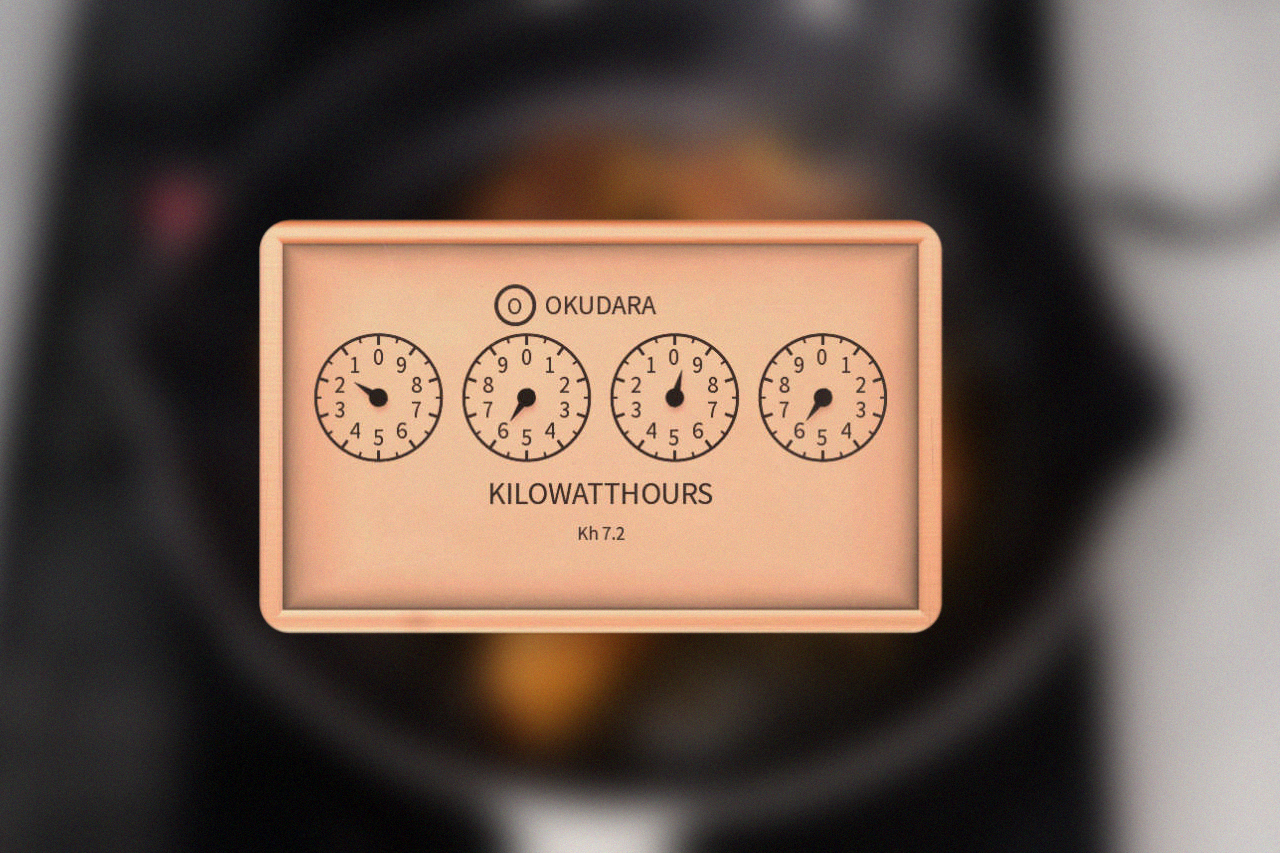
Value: 1596,kWh
